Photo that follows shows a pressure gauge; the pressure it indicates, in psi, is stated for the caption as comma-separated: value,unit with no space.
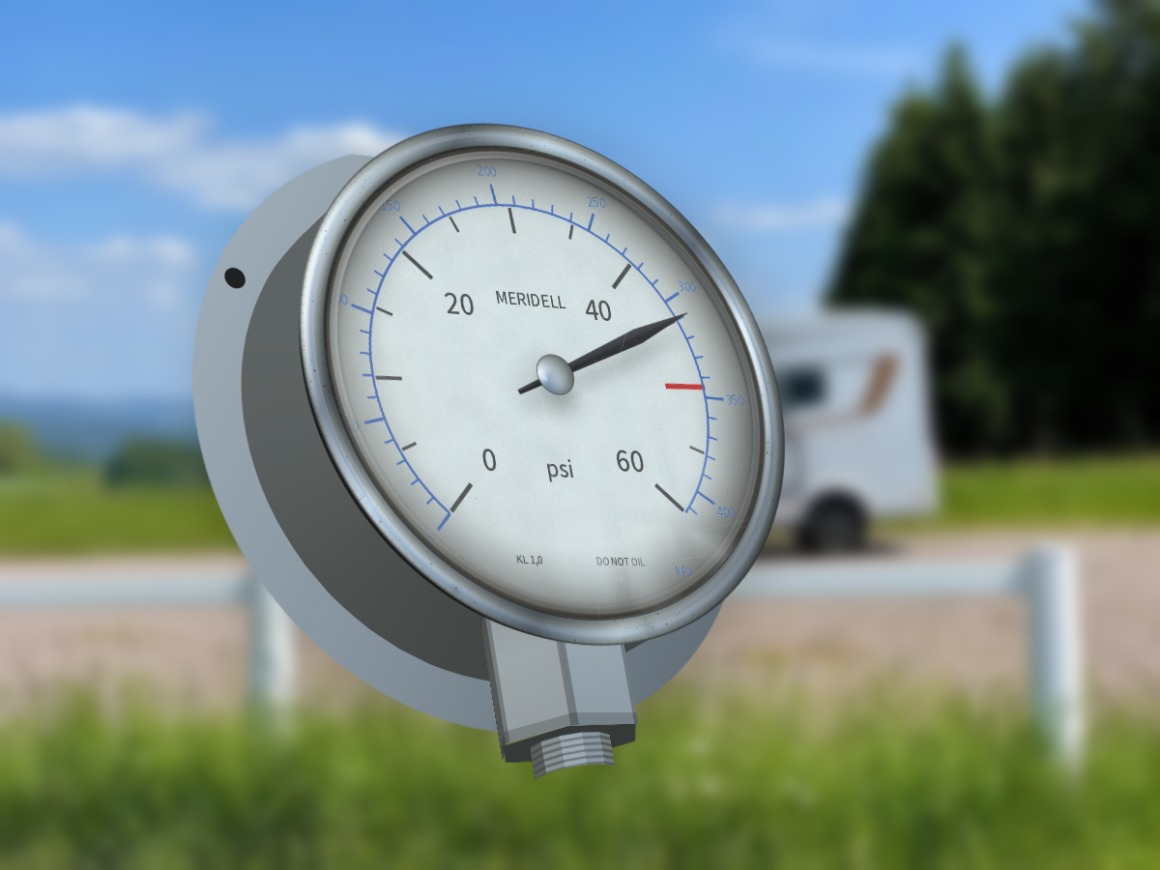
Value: 45,psi
